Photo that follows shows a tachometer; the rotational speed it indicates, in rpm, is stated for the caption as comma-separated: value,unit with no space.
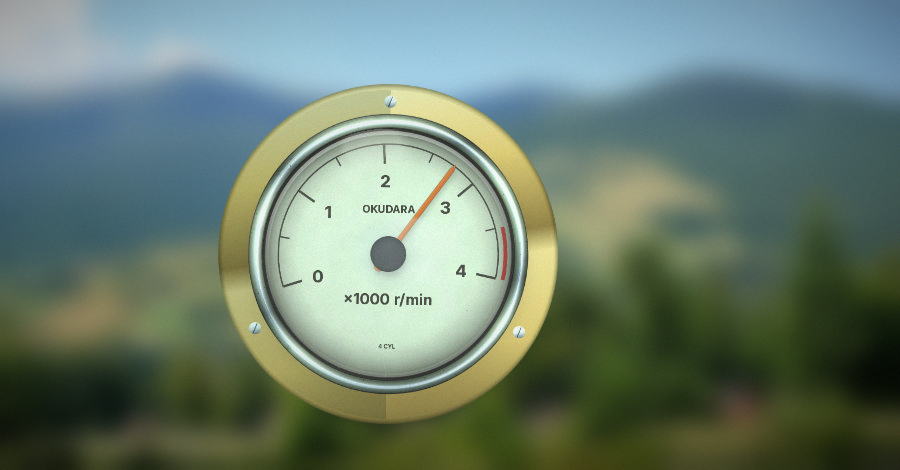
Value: 2750,rpm
